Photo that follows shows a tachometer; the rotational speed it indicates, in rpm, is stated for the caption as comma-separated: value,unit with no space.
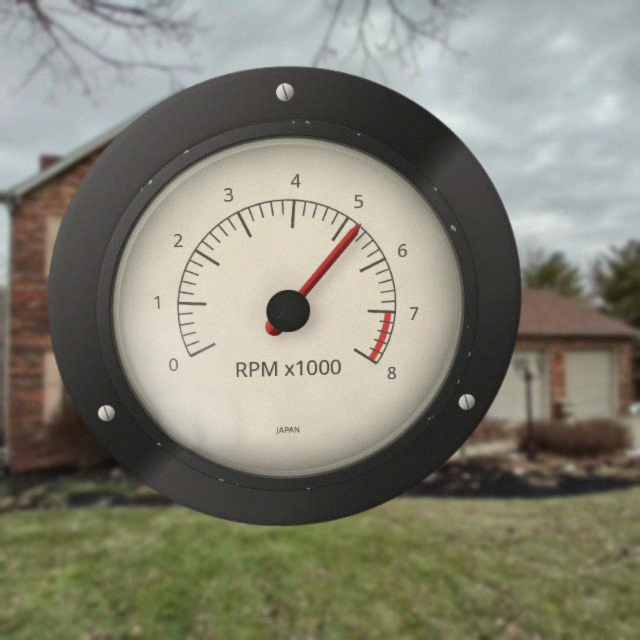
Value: 5200,rpm
